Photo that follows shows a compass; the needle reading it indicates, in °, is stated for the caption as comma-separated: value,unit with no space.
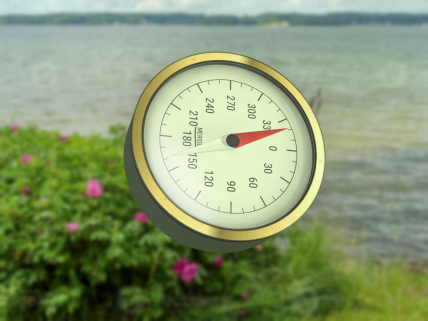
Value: 340,°
